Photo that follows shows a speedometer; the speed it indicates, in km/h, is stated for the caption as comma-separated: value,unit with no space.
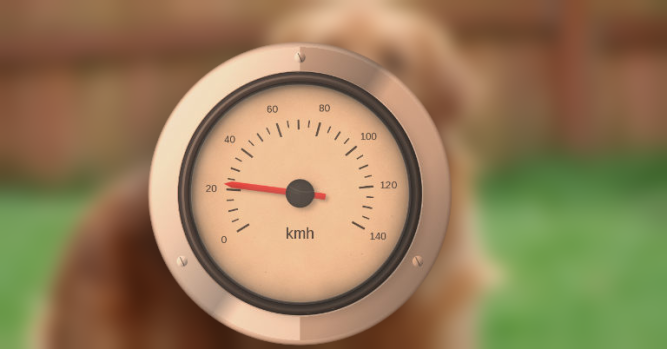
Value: 22.5,km/h
